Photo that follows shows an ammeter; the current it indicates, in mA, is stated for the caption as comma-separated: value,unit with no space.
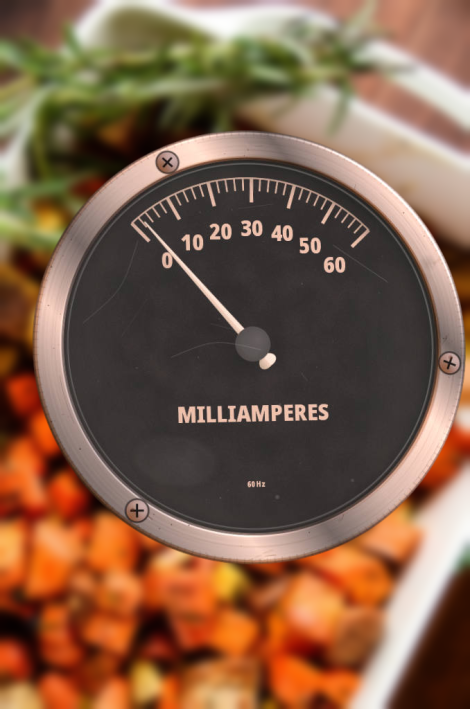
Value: 2,mA
